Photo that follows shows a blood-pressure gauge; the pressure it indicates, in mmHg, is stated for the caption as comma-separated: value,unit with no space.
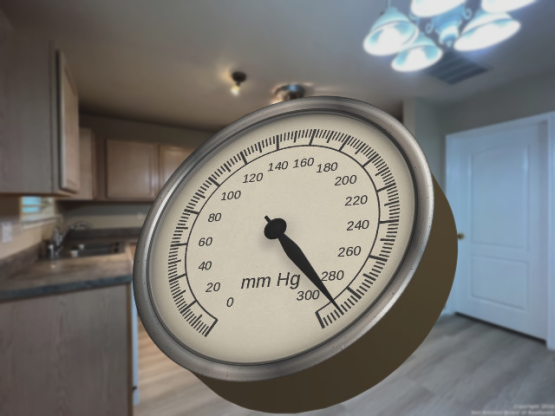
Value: 290,mmHg
